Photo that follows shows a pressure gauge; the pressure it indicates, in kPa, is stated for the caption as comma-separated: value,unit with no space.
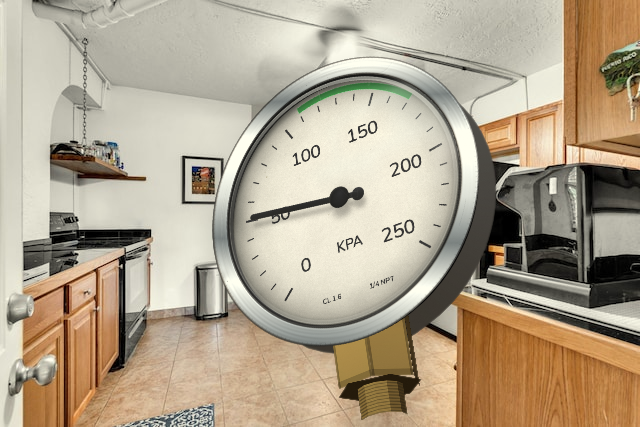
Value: 50,kPa
